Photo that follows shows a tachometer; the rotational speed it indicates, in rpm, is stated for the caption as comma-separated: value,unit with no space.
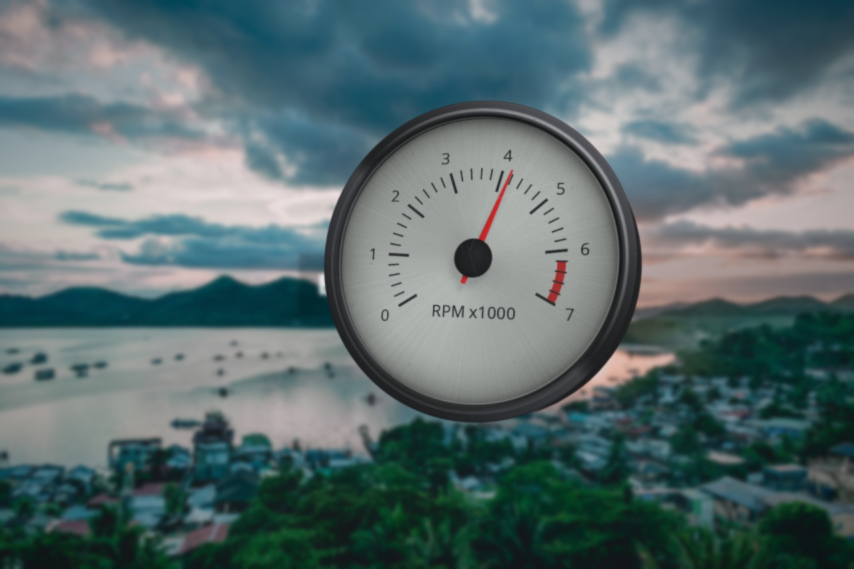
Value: 4200,rpm
